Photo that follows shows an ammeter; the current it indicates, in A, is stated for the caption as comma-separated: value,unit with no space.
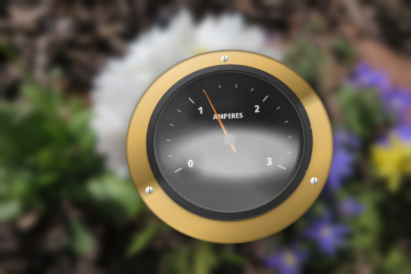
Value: 1.2,A
